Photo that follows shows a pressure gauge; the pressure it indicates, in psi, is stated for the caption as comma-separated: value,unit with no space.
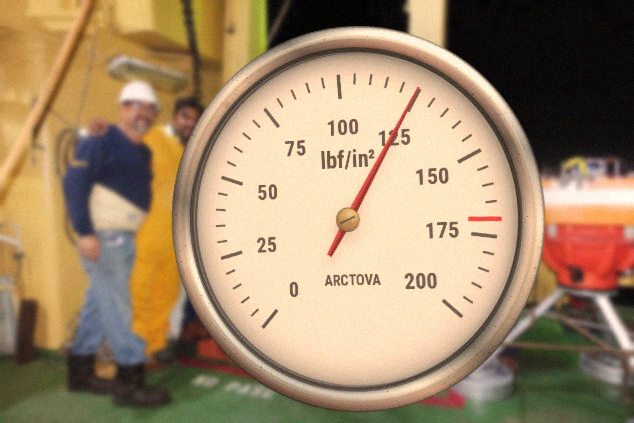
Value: 125,psi
